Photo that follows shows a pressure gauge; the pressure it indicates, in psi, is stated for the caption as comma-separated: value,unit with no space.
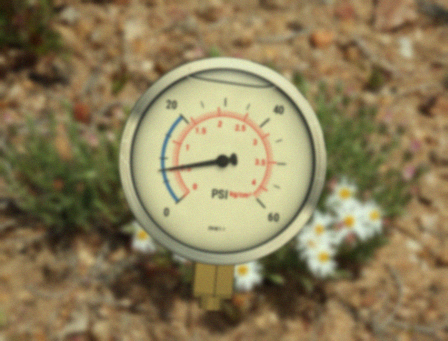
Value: 7.5,psi
